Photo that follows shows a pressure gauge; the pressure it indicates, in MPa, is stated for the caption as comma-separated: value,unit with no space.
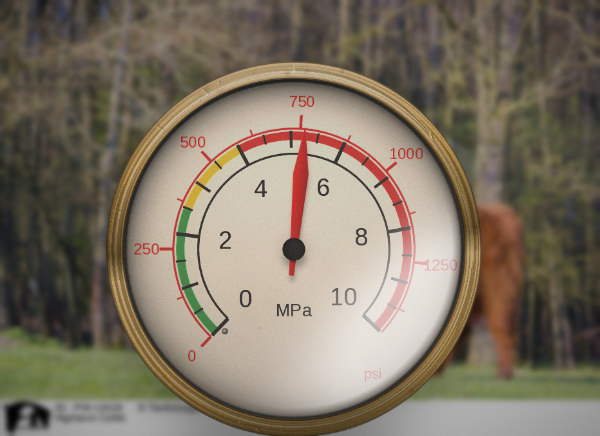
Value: 5.25,MPa
